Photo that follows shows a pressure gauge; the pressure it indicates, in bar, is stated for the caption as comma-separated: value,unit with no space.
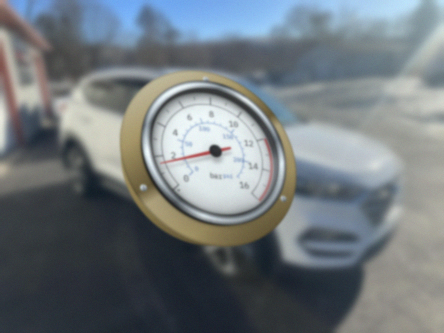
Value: 1.5,bar
